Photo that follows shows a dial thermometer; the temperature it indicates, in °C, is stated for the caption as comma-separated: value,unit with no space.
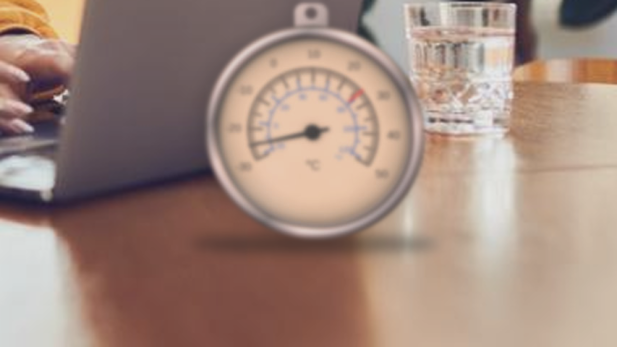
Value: -25,°C
